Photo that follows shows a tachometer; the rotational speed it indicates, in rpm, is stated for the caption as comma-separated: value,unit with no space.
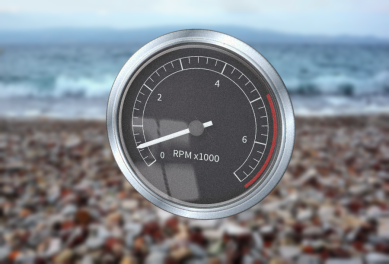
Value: 500,rpm
